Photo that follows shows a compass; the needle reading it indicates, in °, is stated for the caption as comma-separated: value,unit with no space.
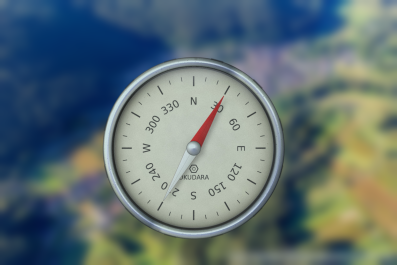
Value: 30,°
